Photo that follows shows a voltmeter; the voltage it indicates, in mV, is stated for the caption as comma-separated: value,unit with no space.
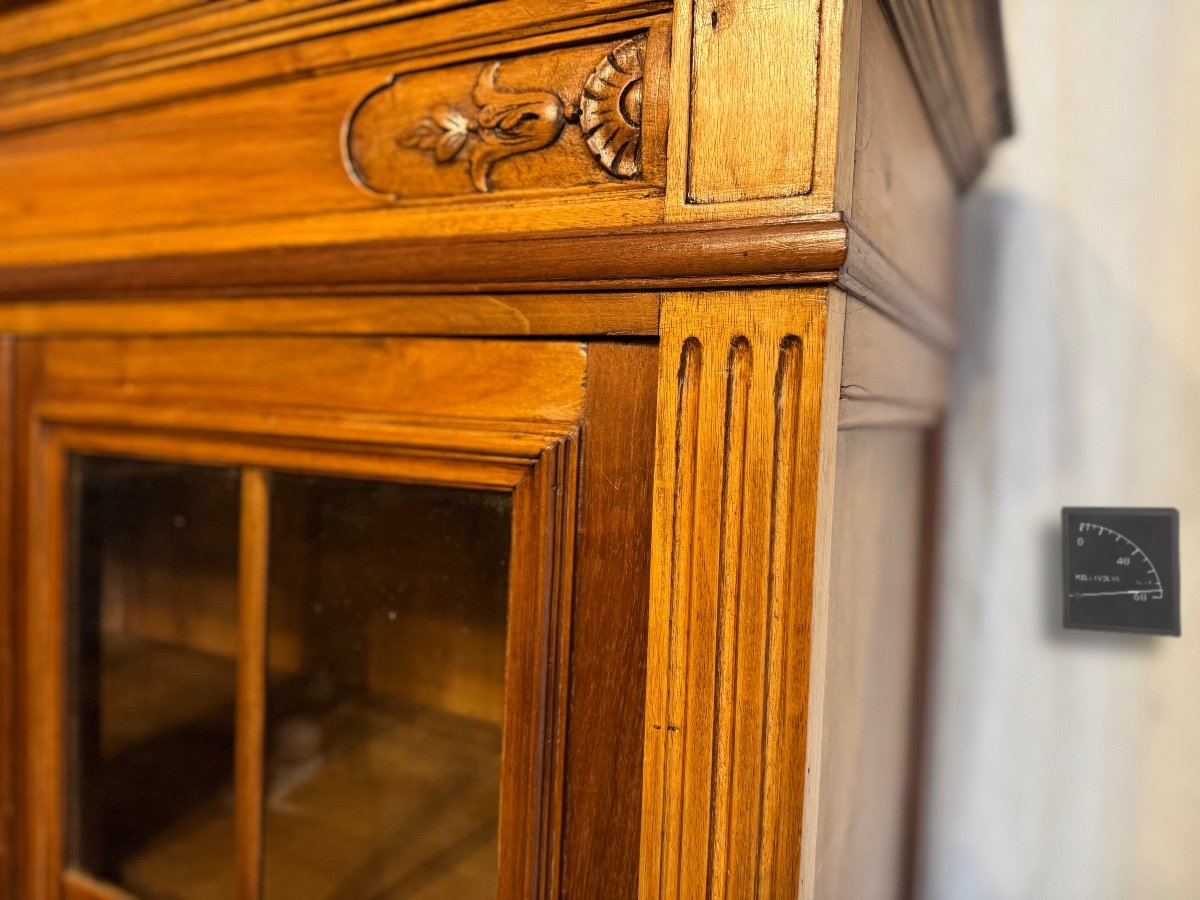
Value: 57.5,mV
